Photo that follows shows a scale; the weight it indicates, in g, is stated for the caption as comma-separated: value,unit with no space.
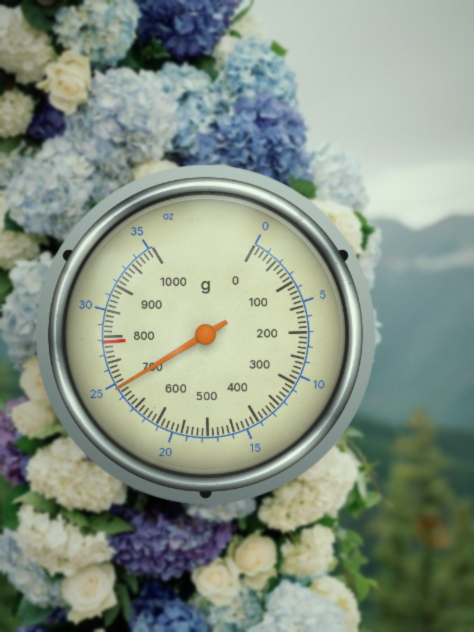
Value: 700,g
